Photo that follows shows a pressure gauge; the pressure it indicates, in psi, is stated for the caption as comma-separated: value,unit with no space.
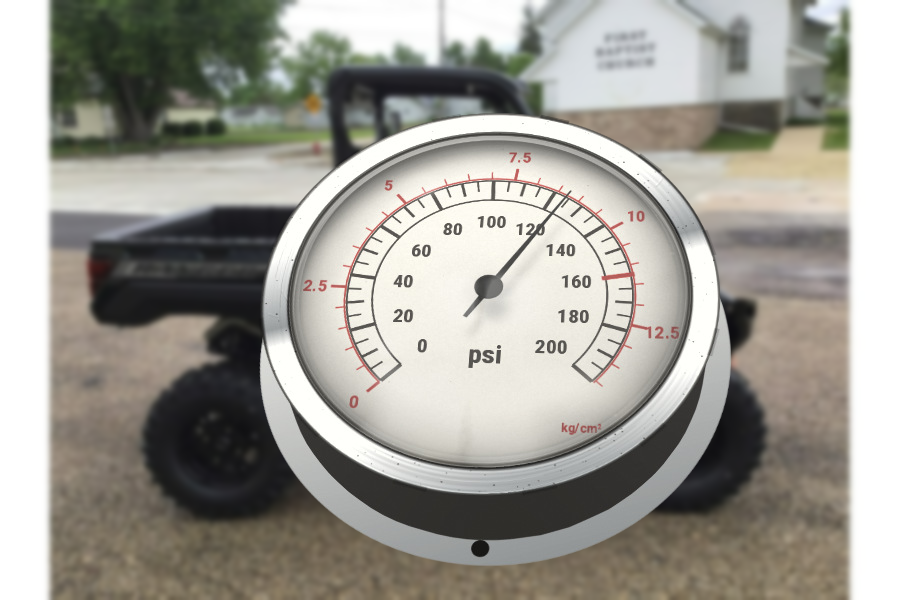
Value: 125,psi
